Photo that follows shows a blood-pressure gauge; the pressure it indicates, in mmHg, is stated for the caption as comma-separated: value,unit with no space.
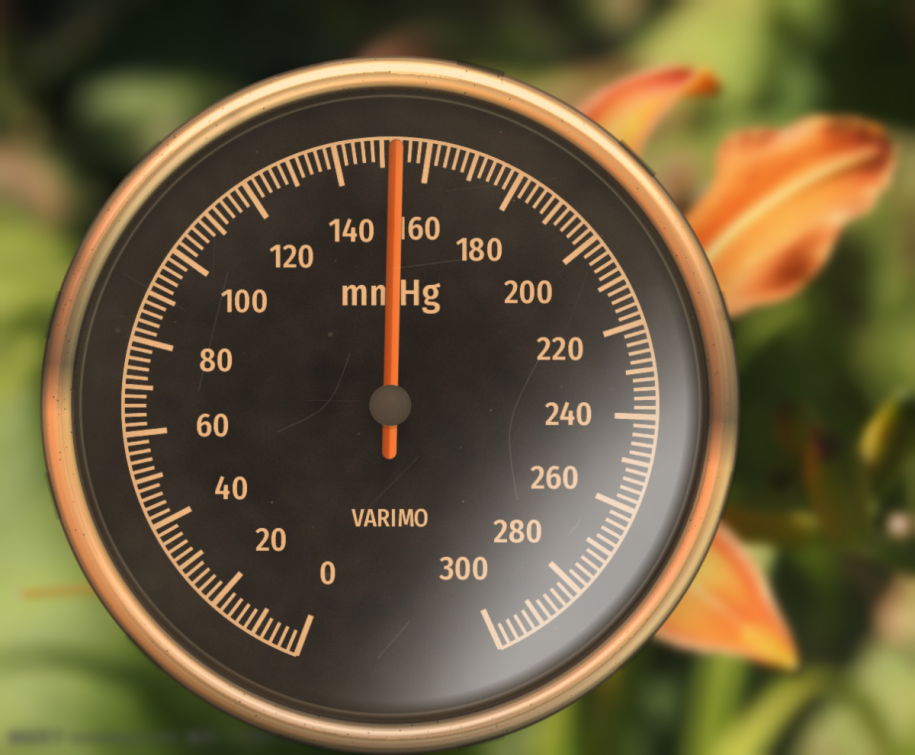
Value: 153,mmHg
